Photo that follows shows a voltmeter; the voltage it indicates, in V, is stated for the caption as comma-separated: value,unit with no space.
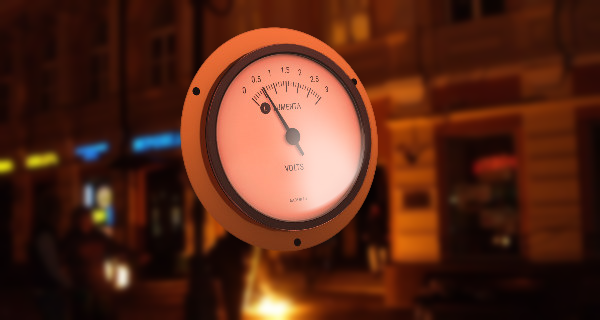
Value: 0.5,V
